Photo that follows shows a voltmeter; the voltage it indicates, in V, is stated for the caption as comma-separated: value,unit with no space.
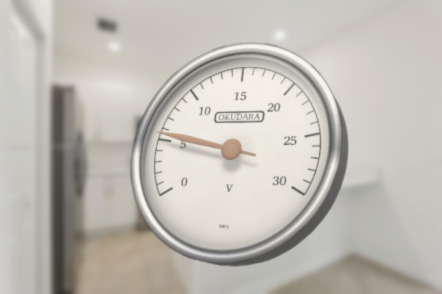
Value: 5.5,V
